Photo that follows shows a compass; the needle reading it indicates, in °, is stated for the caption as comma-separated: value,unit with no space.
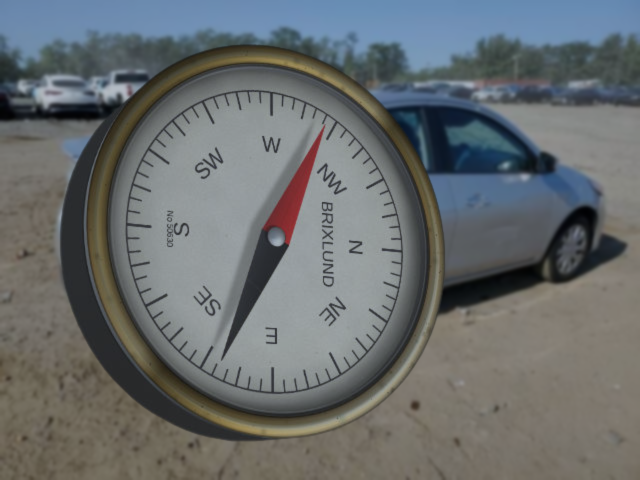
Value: 295,°
